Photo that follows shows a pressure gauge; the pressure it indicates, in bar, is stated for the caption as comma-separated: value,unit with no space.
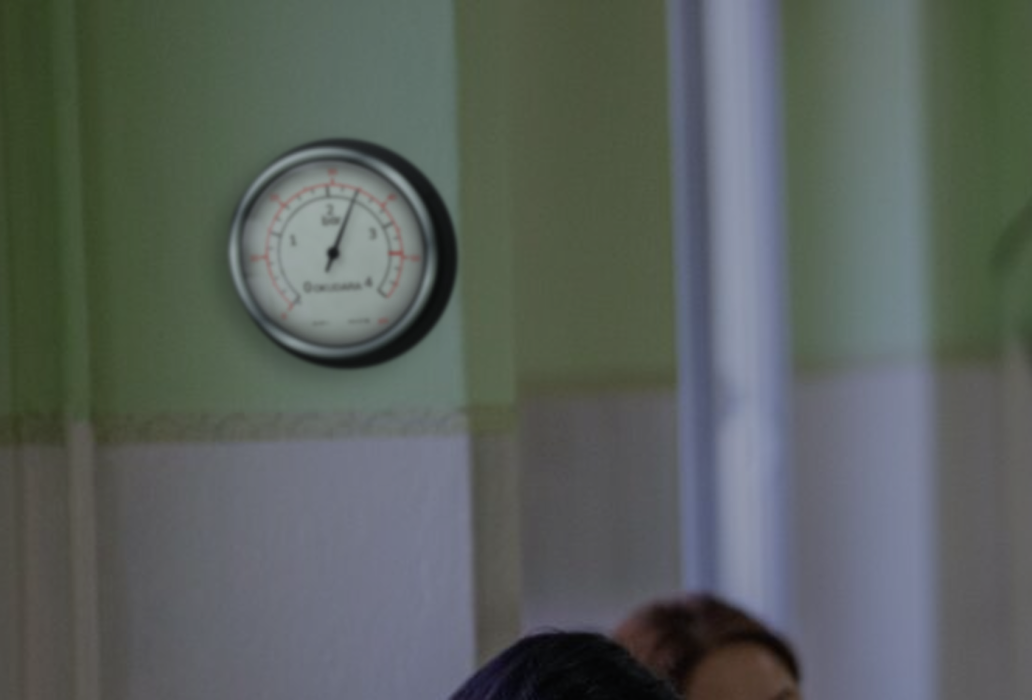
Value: 2.4,bar
